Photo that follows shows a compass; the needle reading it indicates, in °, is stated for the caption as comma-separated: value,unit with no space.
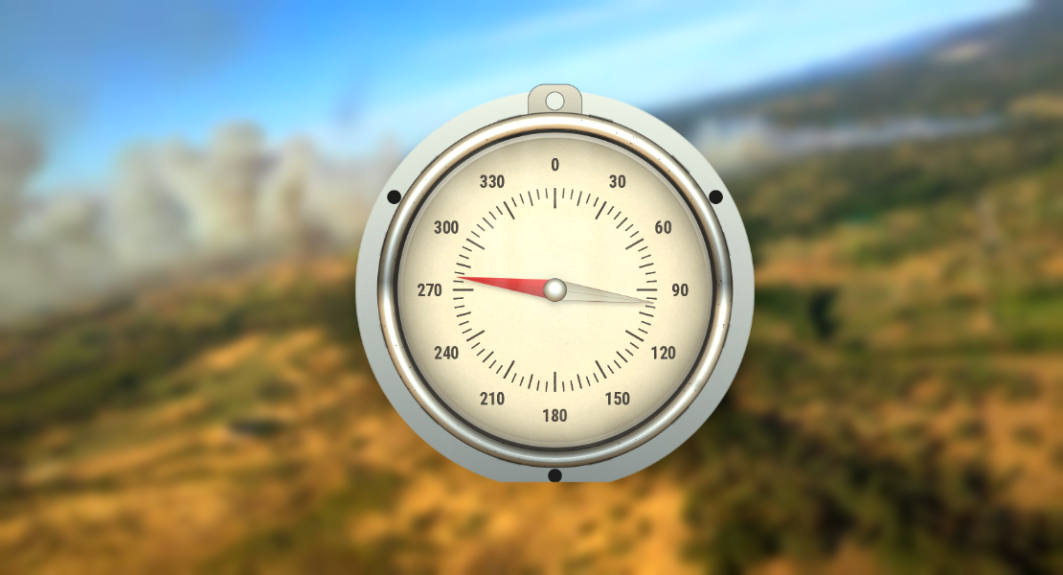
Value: 277.5,°
